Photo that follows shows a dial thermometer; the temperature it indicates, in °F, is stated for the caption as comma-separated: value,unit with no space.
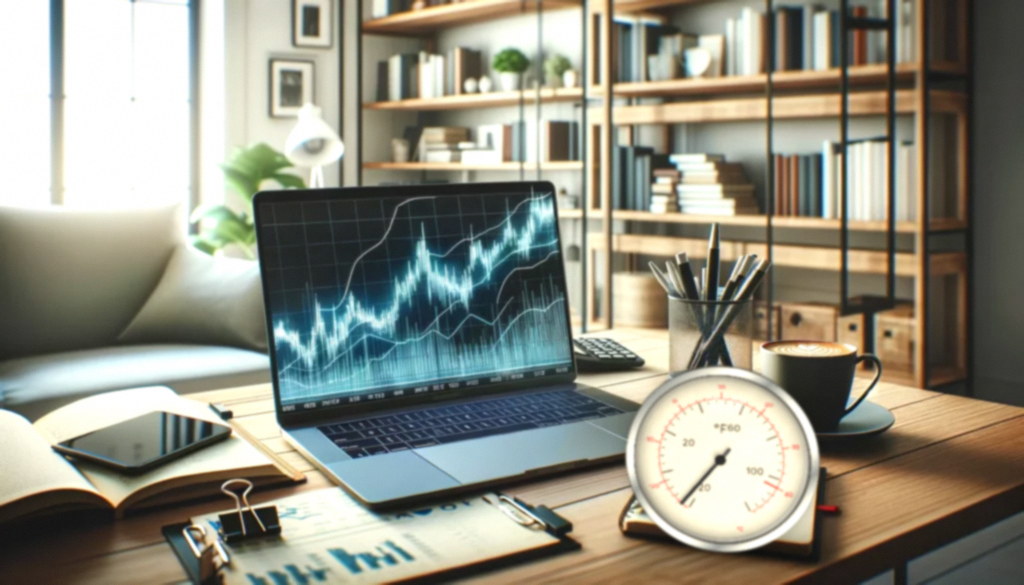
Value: -16,°F
